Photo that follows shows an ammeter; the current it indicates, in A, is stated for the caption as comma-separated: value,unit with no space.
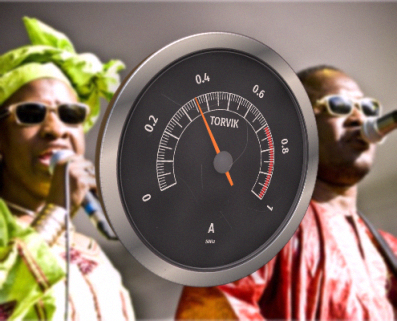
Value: 0.35,A
